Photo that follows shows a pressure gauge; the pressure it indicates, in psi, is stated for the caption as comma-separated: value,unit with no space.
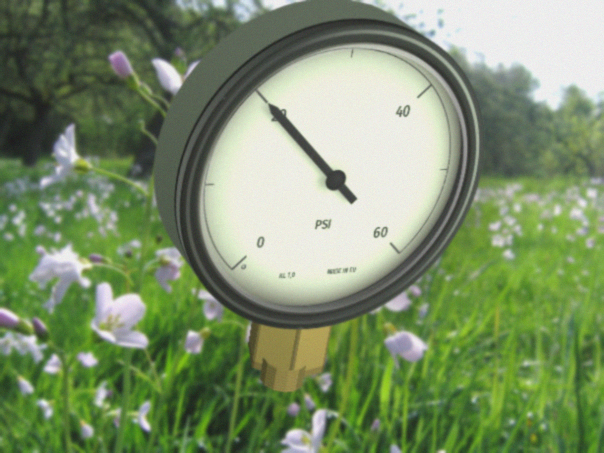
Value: 20,psi
